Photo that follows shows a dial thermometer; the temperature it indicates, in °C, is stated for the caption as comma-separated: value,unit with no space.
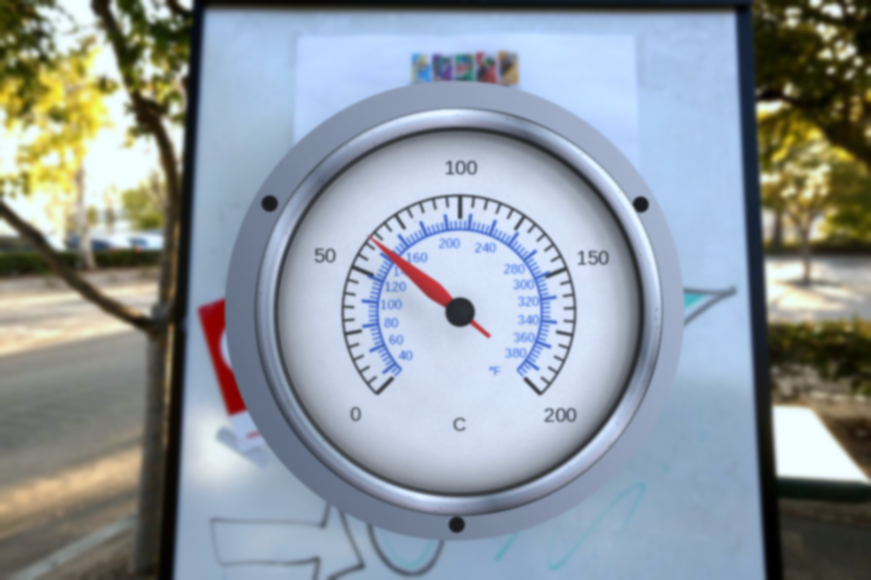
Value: 62.5,°C
